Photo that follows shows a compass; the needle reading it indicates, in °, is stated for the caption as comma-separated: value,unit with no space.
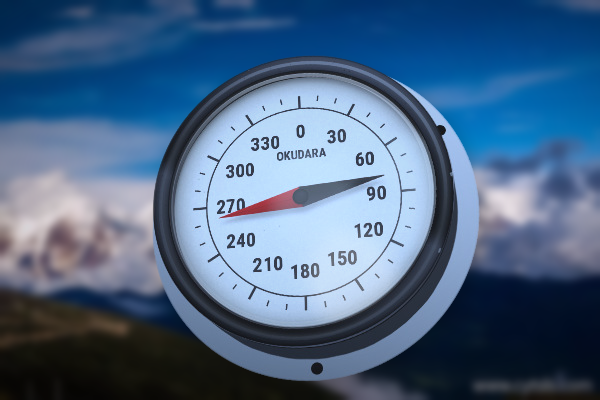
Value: 260,°
